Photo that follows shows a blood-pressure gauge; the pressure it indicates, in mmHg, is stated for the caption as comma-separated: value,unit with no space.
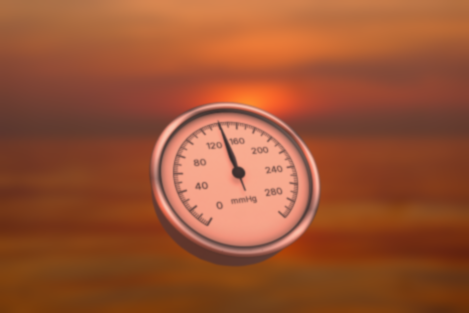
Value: 140,mmHg
